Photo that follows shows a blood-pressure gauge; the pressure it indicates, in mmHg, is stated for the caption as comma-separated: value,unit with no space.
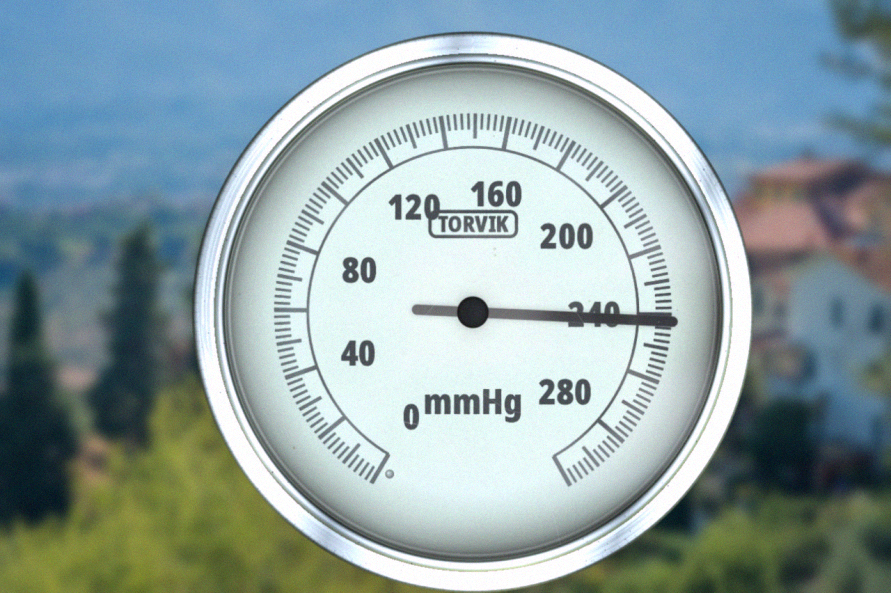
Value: 242,mmHg
